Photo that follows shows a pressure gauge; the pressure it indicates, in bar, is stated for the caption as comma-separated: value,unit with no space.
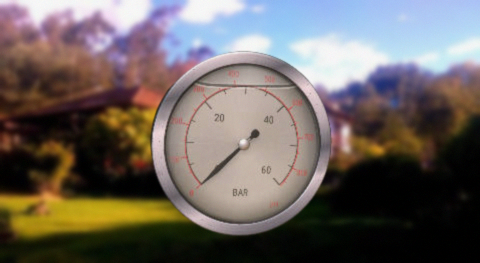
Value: 0,bar
